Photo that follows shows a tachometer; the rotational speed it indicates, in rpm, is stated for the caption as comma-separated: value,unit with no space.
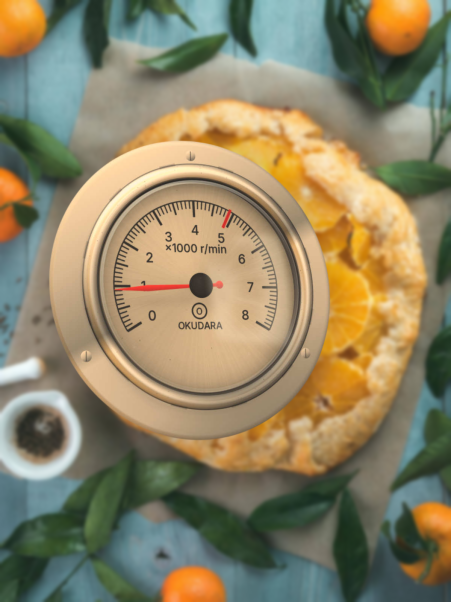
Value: 900,rpm
